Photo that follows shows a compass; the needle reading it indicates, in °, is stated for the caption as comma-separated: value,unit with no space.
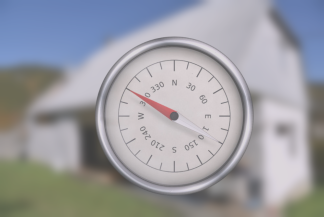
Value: 300,°
